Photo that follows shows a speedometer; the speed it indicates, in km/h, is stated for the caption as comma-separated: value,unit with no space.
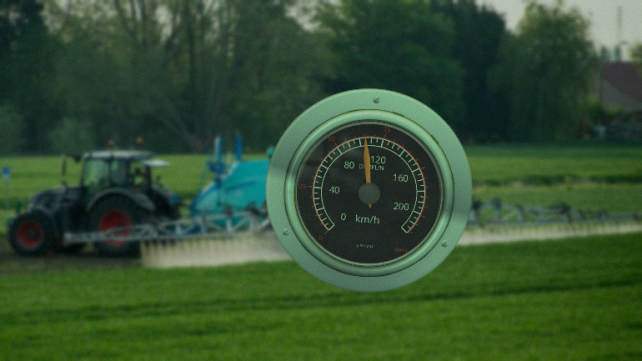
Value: 105,km/h
